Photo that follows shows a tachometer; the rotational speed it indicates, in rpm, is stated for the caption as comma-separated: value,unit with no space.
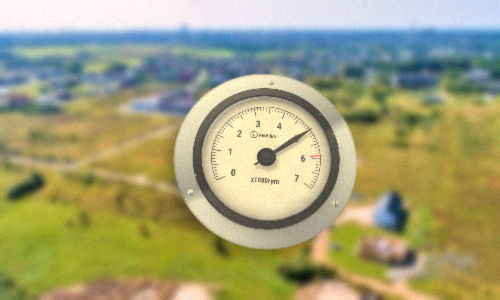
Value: 5000,rpm
